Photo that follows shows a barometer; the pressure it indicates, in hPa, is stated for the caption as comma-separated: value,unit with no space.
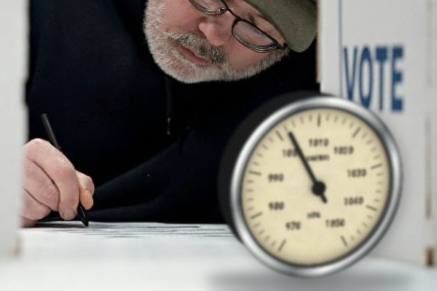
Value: 1002,hPa
